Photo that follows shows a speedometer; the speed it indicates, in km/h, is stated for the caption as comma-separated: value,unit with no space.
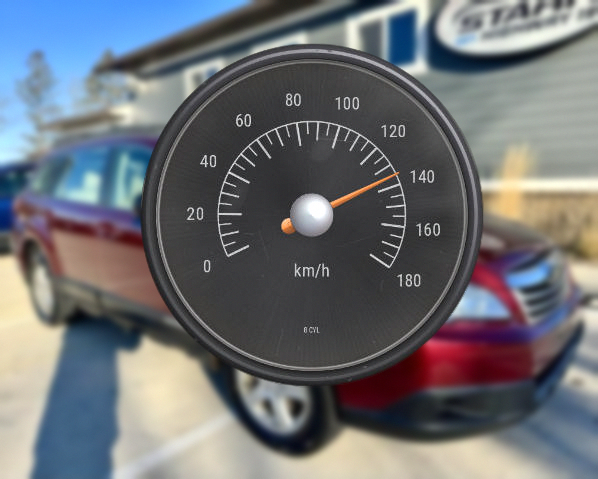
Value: 135,km/h
